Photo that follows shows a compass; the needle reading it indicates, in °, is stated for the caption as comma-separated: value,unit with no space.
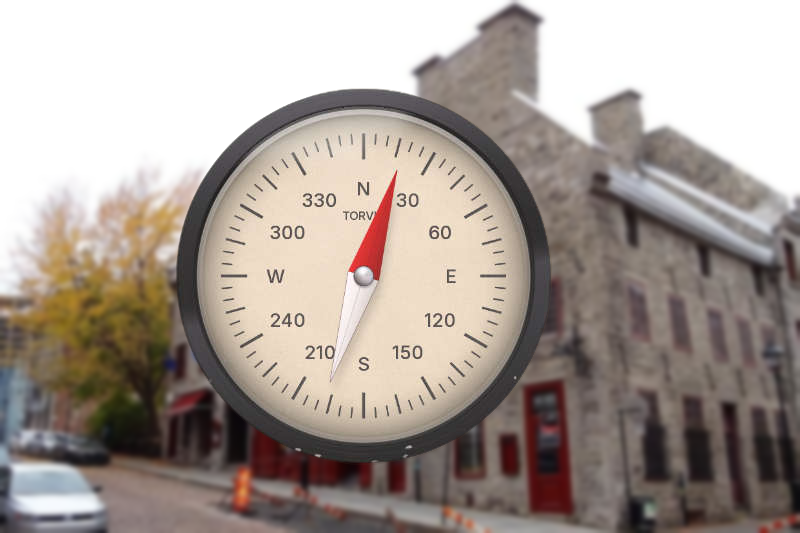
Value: 17.5,°
